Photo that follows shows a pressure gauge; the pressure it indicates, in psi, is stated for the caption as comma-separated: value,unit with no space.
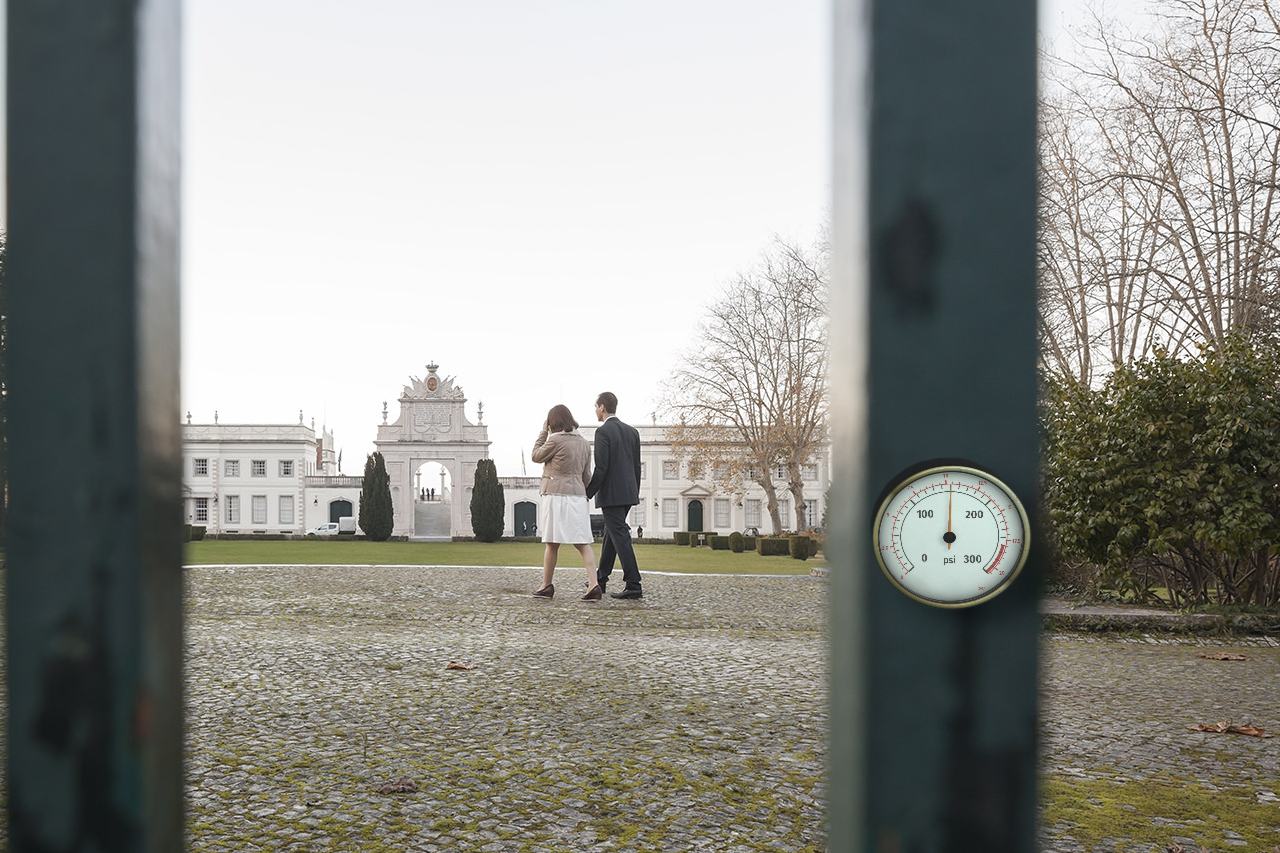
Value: 150,psi
